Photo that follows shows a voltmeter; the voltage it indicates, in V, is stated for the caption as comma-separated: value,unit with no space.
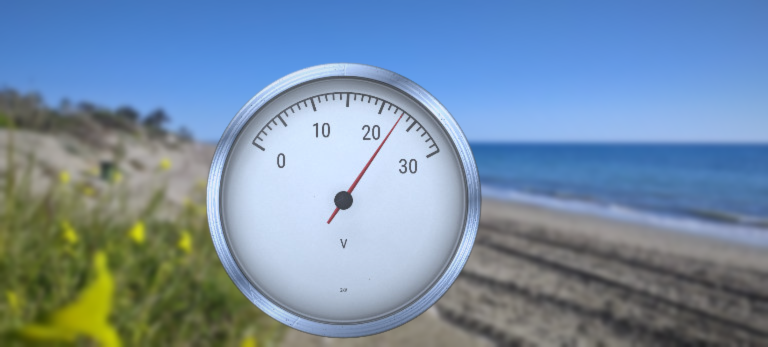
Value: 23,V
